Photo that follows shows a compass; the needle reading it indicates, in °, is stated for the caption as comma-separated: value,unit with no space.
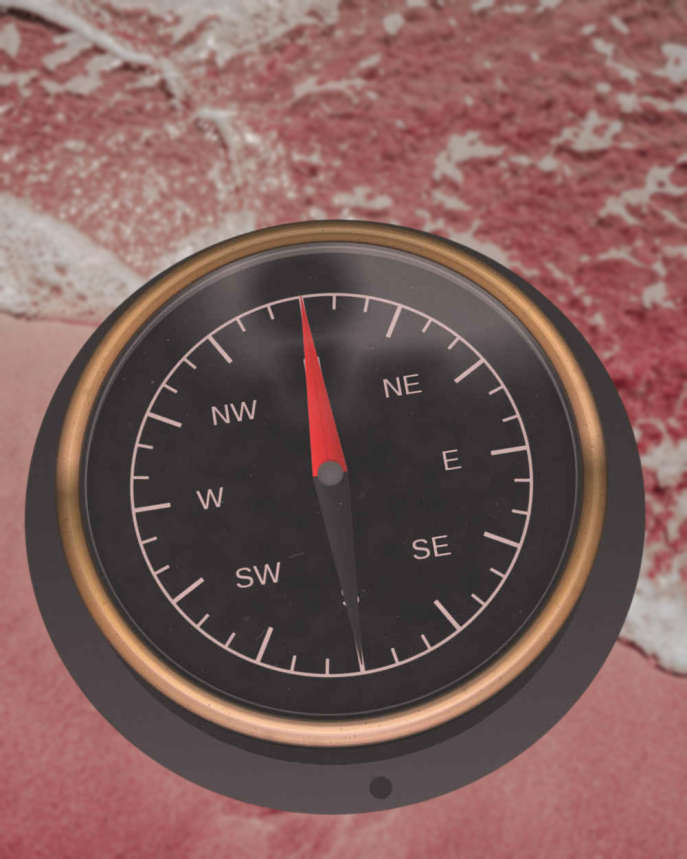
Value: 0,°
